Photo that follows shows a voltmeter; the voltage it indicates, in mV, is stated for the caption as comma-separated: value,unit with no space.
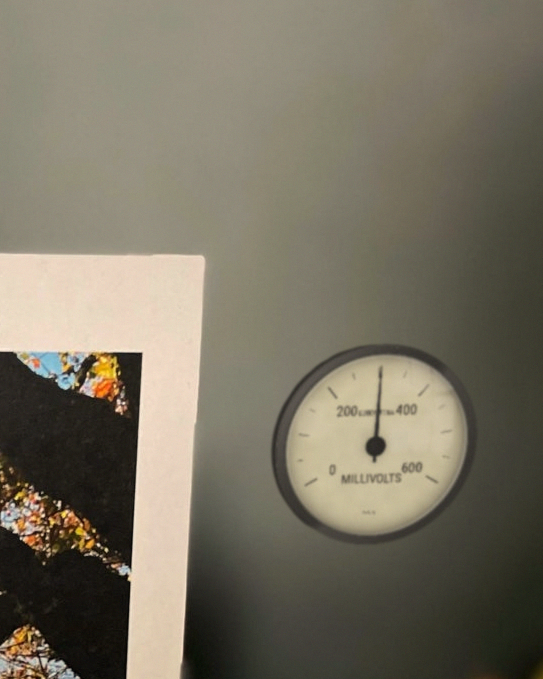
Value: 300,mV
